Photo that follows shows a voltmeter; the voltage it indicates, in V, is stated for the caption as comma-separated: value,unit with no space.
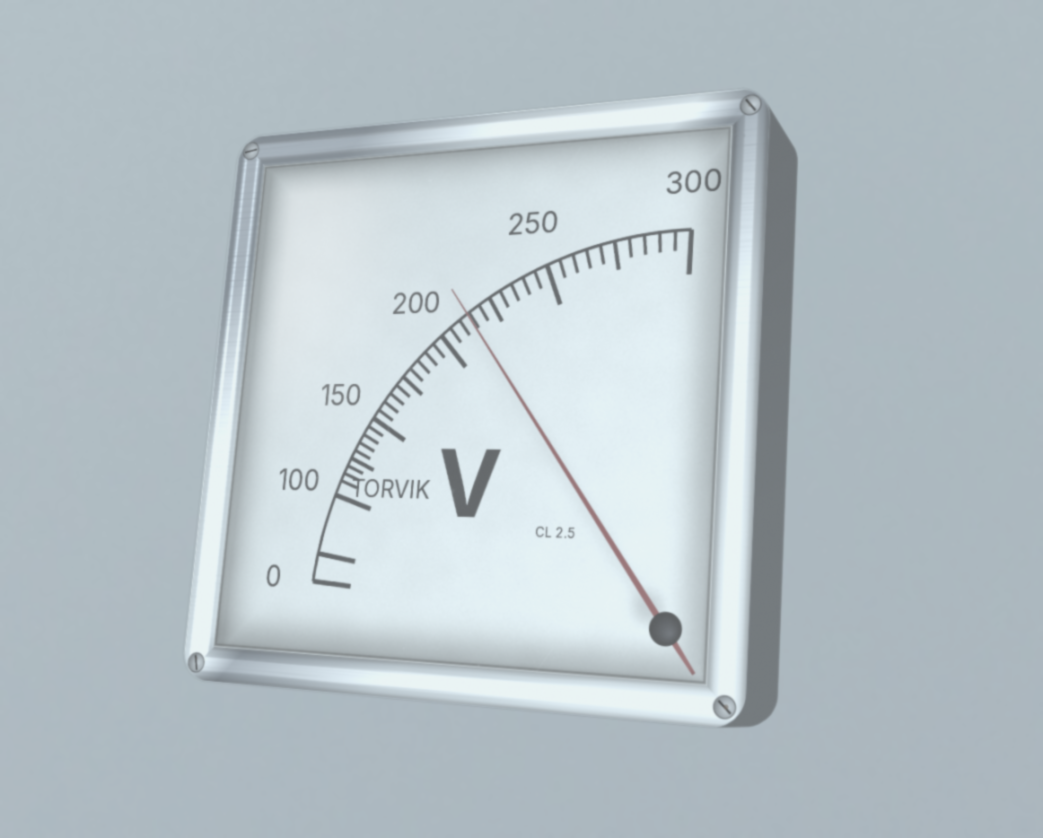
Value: 215,V
